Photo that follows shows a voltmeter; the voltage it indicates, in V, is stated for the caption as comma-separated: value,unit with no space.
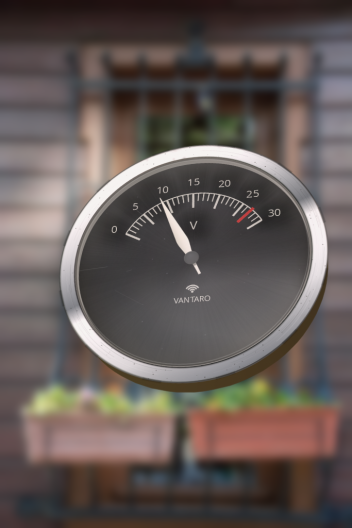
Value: 9,V
